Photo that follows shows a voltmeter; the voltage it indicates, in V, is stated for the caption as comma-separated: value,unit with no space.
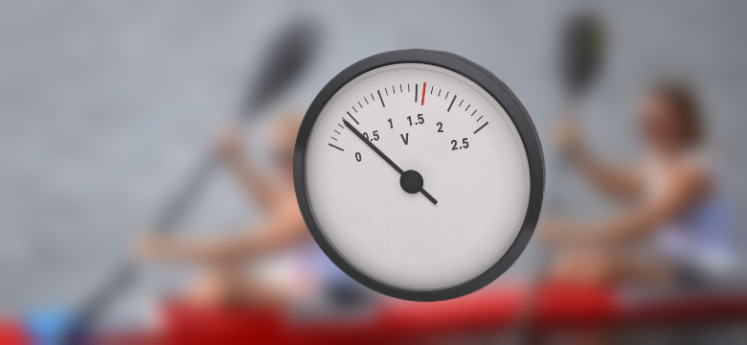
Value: 0.4,V
